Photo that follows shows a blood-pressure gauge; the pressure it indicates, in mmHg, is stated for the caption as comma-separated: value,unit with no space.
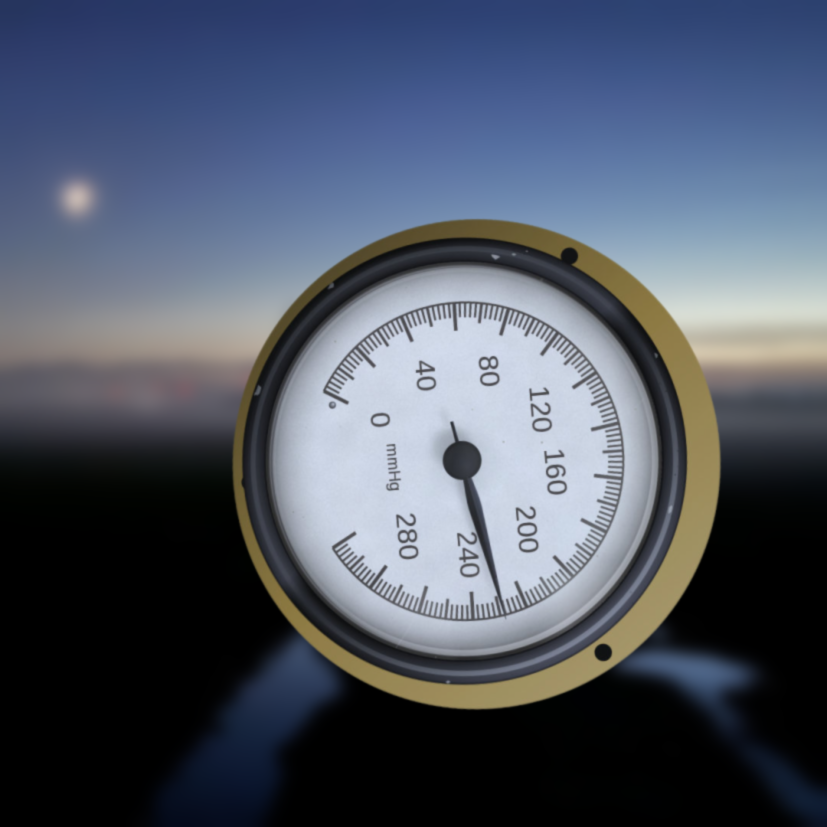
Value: 228,mmHg
